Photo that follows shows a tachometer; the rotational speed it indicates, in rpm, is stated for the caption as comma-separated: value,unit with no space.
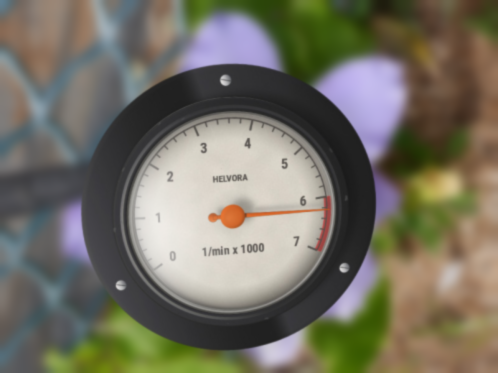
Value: 6200,rpm
